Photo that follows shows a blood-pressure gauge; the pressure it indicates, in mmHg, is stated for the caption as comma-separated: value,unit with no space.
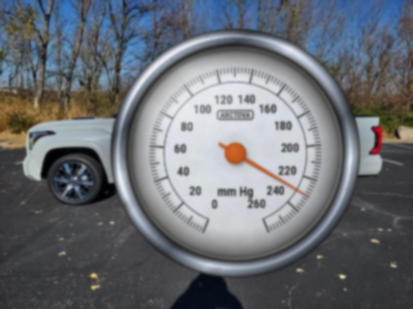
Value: 230,mmHg
